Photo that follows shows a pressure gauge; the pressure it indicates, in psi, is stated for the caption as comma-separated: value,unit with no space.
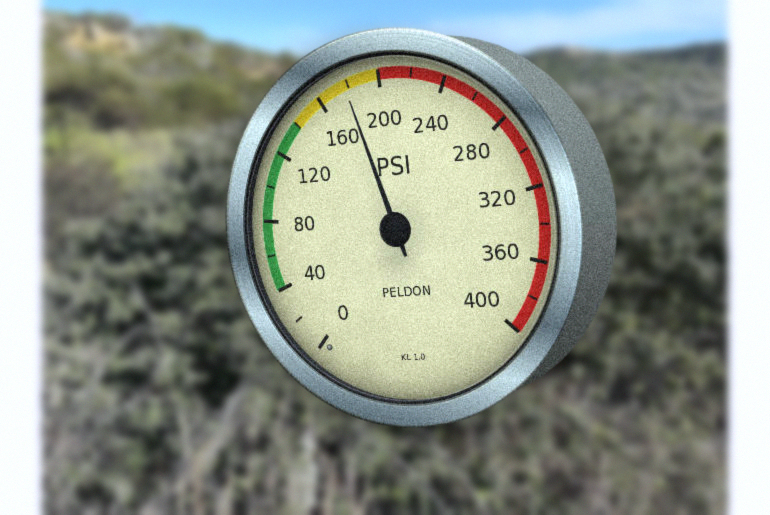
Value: 180,psi
